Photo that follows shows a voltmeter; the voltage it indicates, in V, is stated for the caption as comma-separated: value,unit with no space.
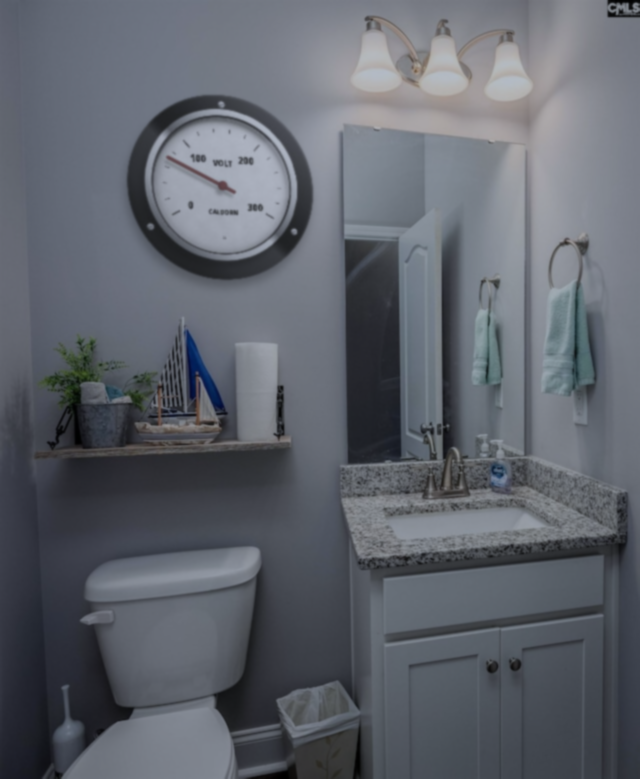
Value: 70,V
